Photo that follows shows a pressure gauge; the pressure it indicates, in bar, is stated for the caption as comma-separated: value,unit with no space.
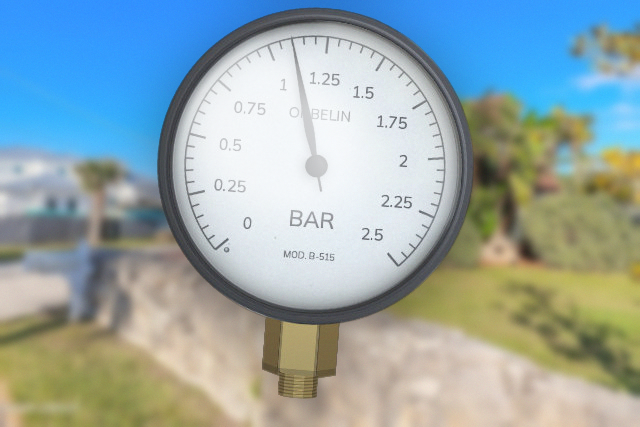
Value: 1.1,bar
